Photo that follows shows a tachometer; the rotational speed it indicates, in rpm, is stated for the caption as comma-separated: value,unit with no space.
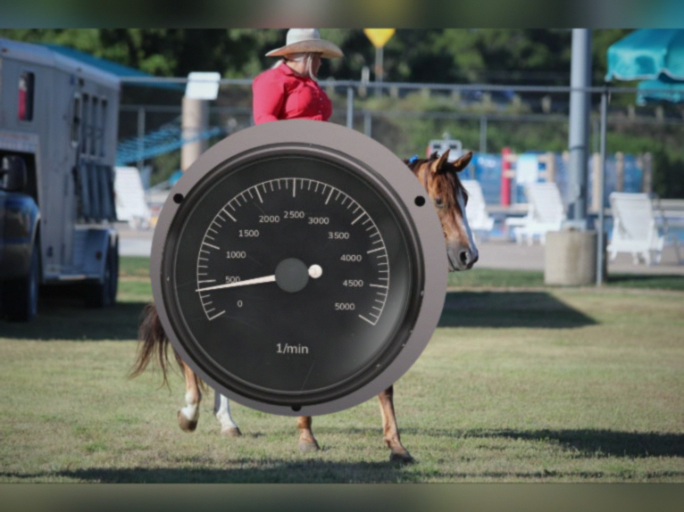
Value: 400,rpm
